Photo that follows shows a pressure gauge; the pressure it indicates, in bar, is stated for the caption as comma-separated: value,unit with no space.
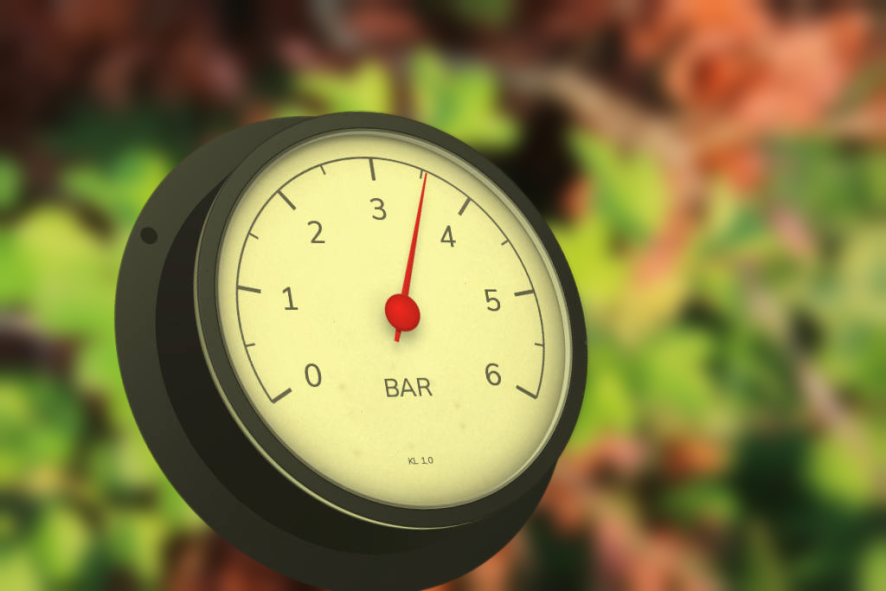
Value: 3.5,bar
